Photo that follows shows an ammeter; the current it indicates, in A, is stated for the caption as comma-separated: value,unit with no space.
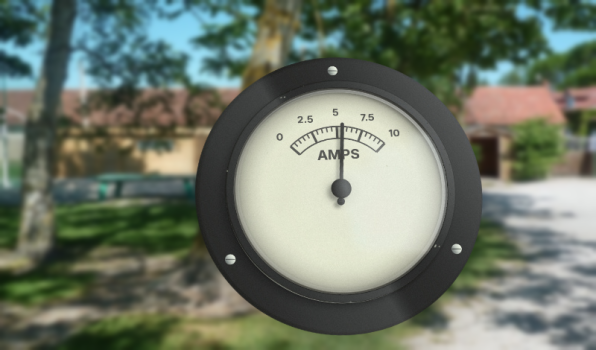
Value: 5.5,A
